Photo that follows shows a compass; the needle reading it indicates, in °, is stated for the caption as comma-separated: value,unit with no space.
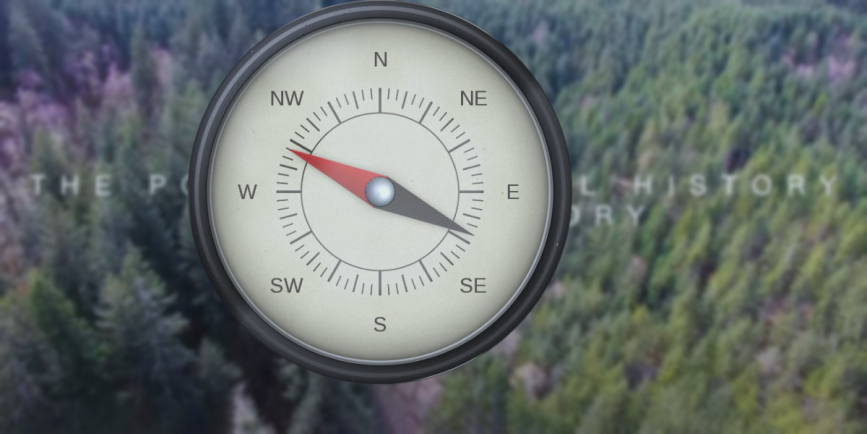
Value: 295,°
